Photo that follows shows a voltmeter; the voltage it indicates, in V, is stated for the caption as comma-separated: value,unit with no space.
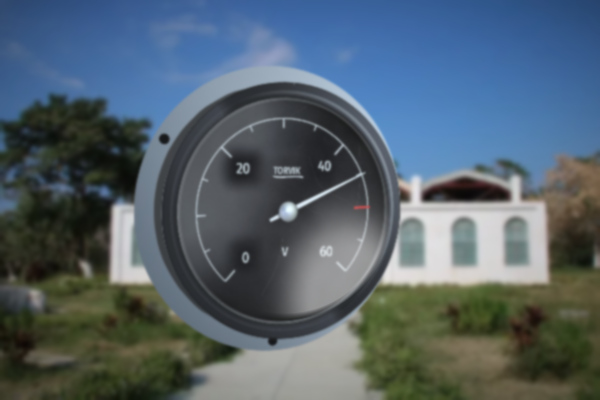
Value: 45,V
